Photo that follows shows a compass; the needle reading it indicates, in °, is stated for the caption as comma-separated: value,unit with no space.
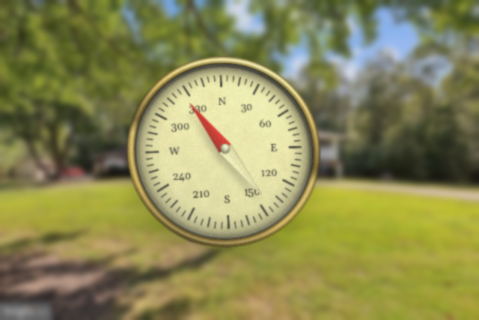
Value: 325,°
